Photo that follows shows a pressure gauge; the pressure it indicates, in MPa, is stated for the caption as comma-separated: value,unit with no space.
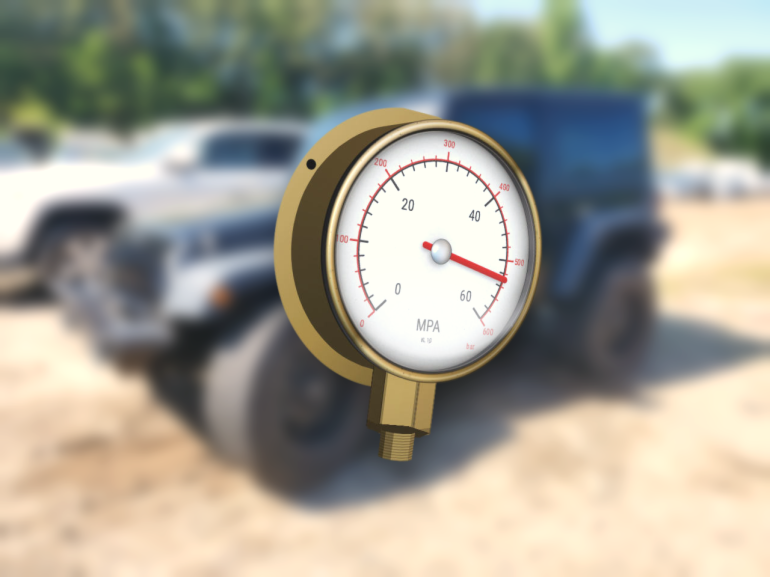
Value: 53,MPa
